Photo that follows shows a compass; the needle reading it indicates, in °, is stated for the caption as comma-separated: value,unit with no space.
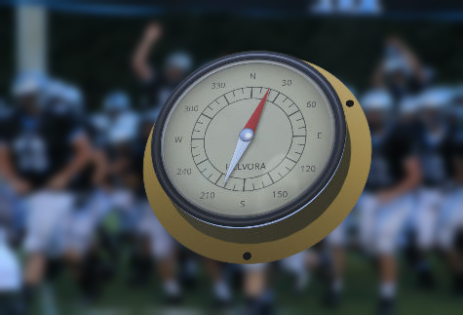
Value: 20,°
